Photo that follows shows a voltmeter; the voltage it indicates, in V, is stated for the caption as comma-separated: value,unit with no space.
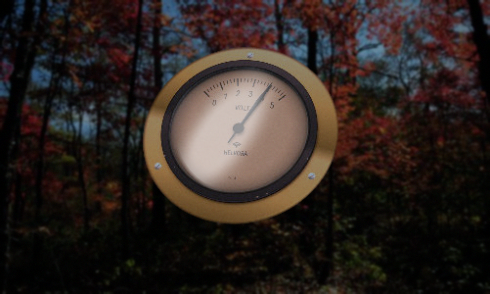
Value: 4,V
